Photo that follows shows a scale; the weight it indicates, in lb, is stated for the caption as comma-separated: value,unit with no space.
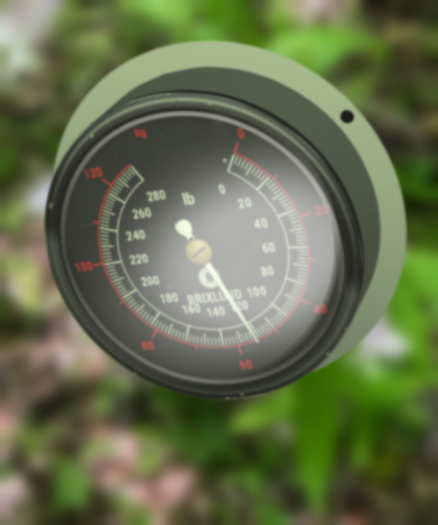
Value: 120,lb
